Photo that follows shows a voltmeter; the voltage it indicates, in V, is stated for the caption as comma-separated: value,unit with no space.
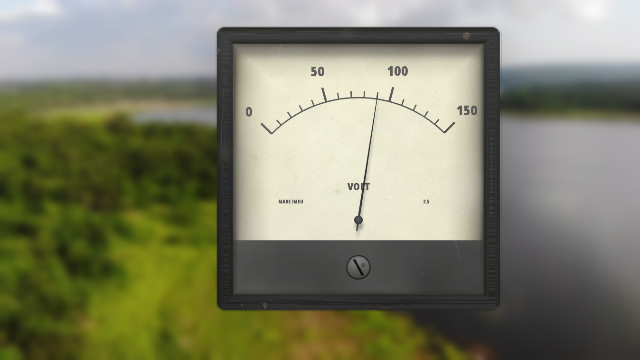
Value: 90,V
